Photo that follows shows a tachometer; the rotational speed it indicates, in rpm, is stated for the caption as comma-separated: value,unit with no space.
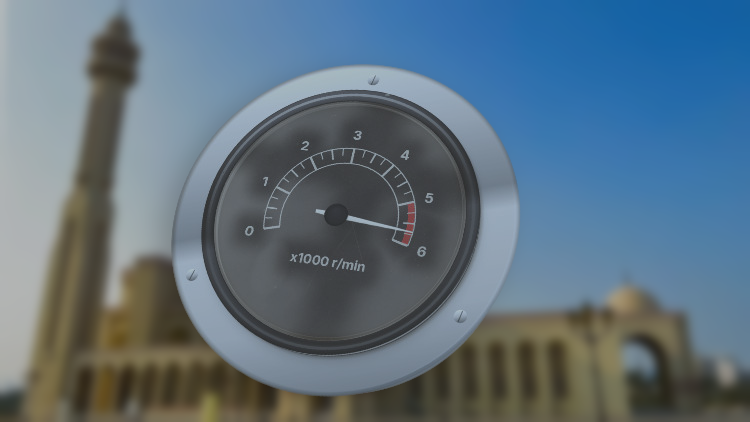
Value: 5750,rpm
